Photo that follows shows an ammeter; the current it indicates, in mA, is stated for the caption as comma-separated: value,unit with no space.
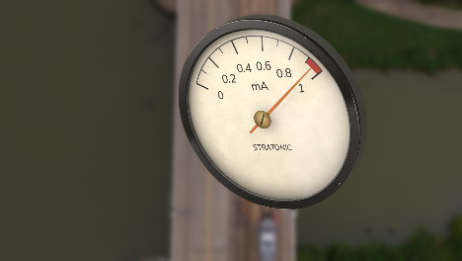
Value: 0.95,mA
